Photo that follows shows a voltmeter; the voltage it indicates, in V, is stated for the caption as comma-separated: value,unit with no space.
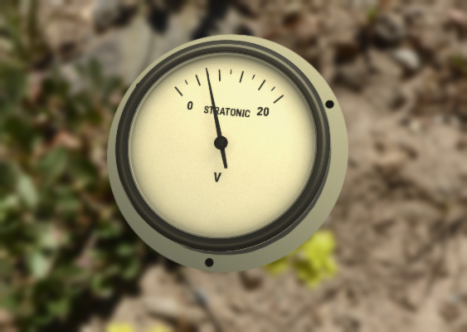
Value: 6,V
